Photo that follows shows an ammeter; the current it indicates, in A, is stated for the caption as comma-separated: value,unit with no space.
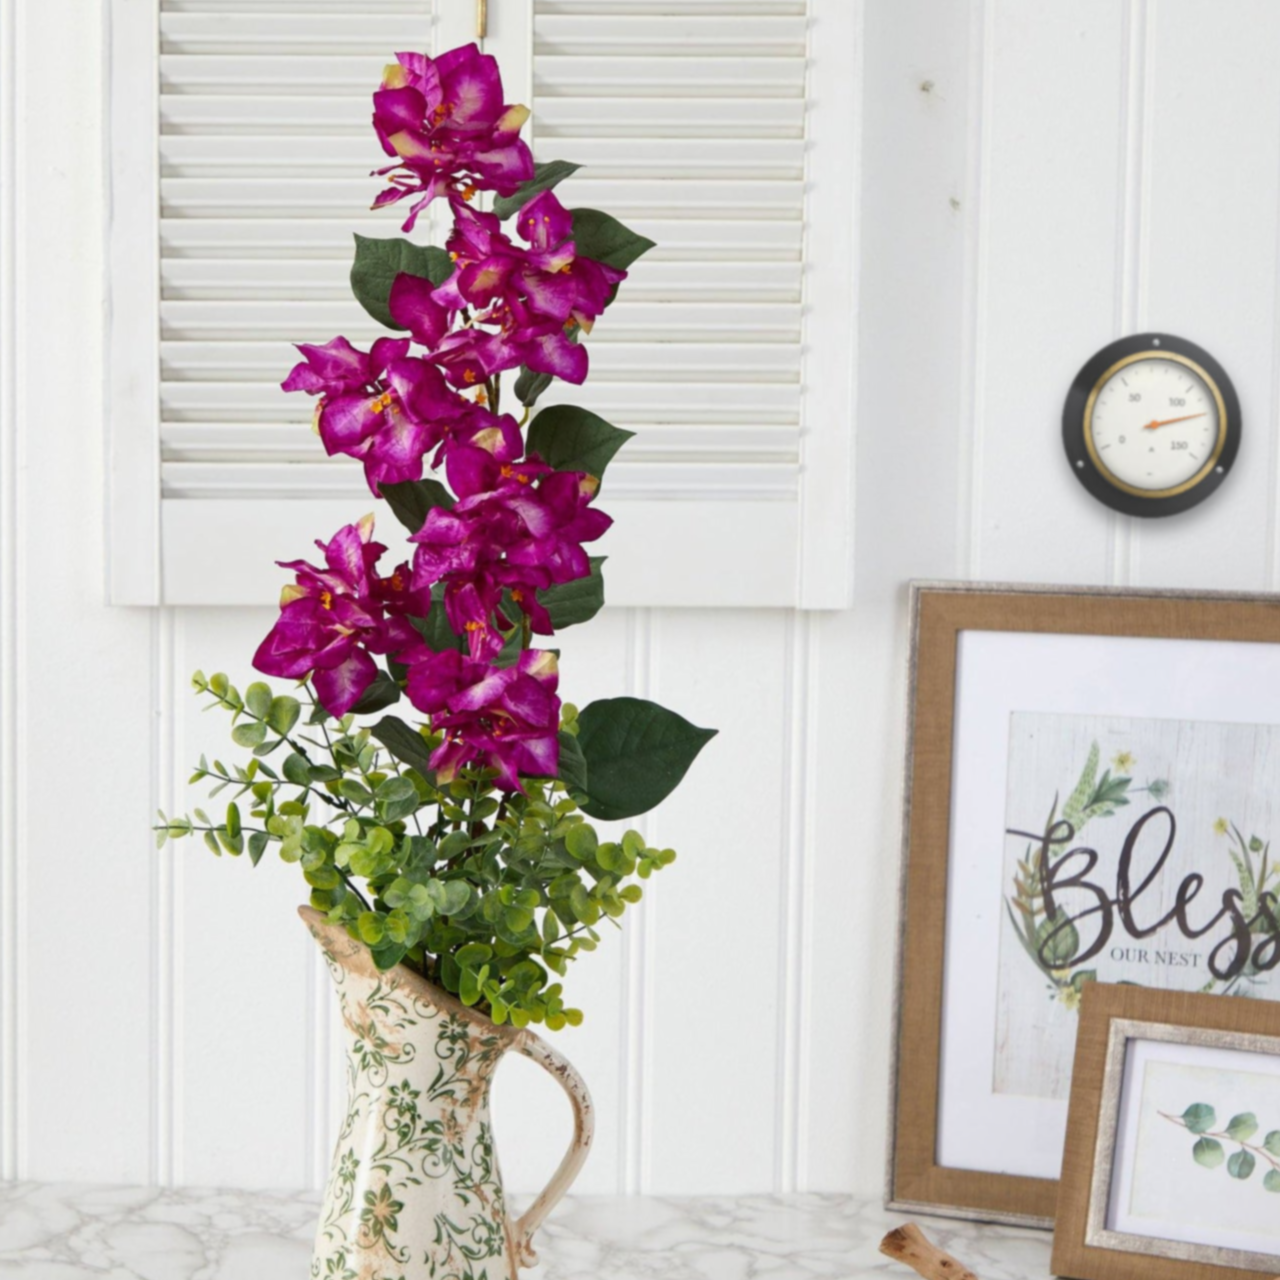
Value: 120,A
